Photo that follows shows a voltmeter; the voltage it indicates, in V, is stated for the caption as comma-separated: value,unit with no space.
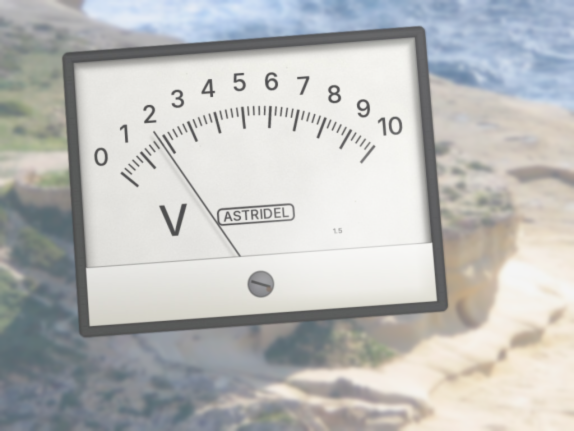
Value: 1.8,V
